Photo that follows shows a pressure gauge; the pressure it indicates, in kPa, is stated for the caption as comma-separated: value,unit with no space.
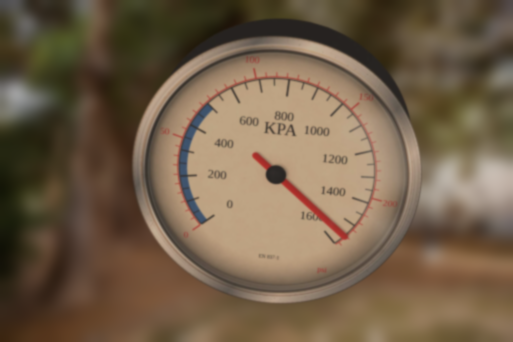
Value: 1550,kPa
